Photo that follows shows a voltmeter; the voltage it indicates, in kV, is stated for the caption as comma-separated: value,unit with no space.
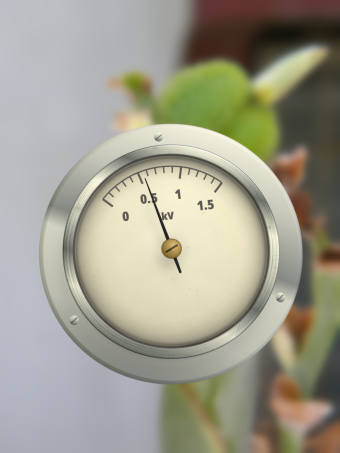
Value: 0.55,kV
